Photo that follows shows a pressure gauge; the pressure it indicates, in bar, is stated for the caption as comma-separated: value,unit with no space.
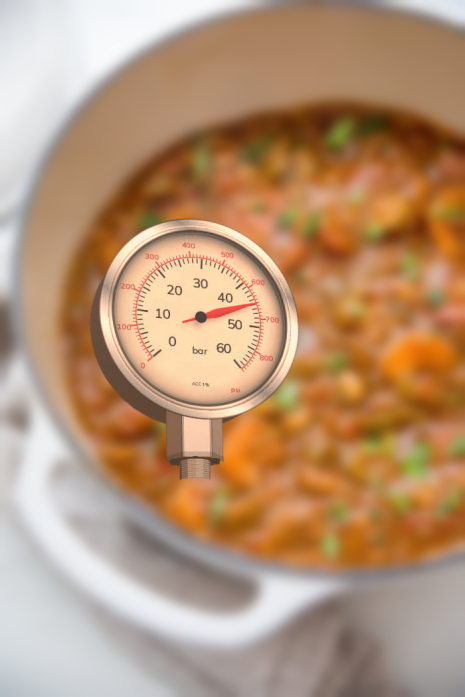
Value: 45,bar
